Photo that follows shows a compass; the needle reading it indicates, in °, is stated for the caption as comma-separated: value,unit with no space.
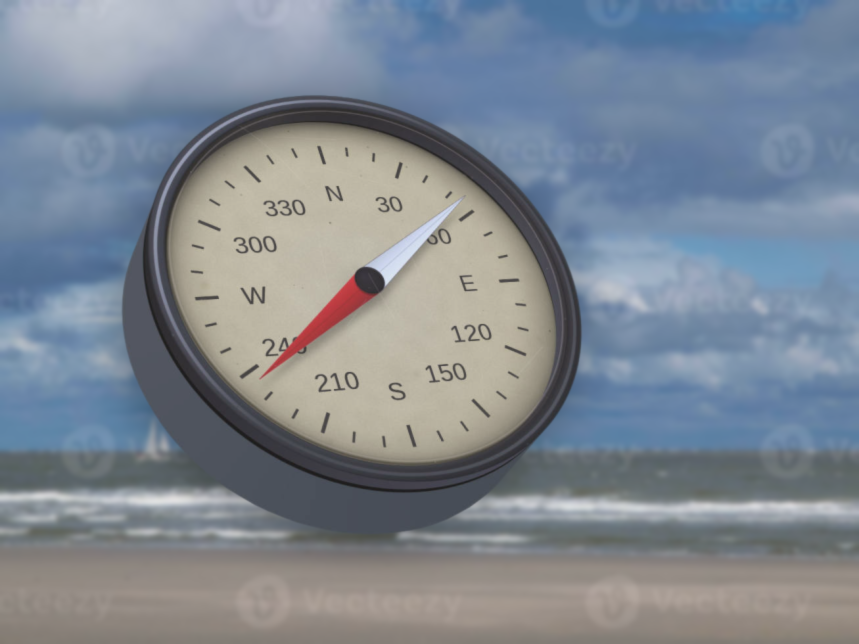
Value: 235,°
